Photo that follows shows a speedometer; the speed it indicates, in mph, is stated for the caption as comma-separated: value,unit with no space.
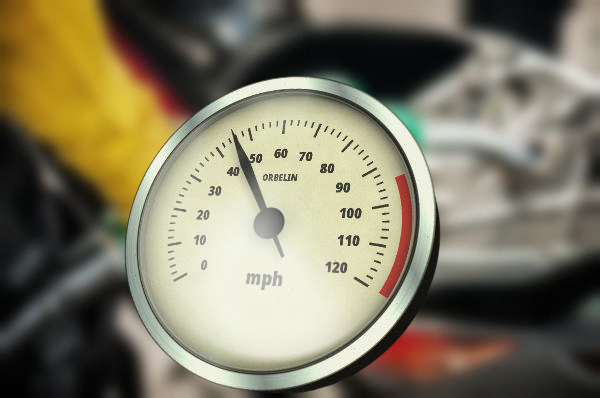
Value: 46,mph
